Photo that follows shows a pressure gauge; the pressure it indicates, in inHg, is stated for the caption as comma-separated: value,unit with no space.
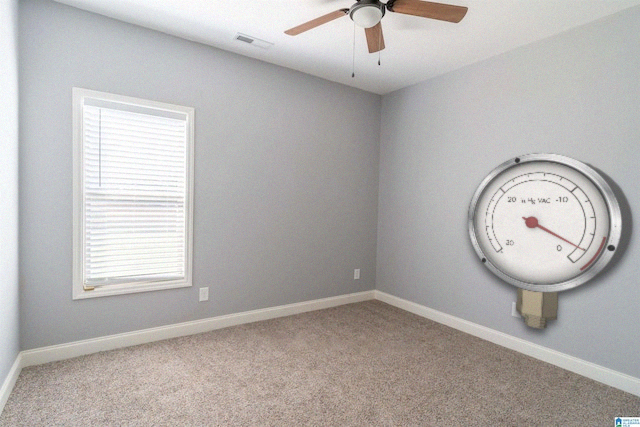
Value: -2,inHg
